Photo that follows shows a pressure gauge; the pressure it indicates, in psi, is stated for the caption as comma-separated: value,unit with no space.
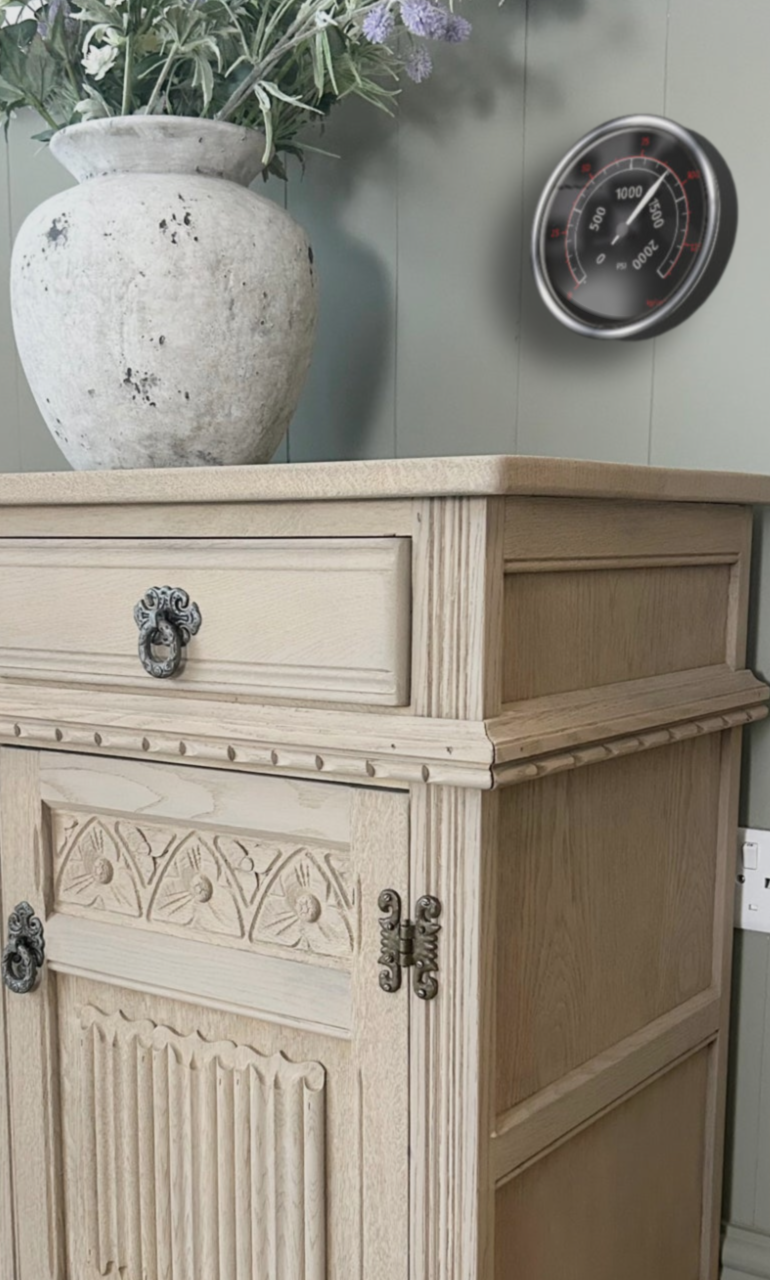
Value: 1300,psi
